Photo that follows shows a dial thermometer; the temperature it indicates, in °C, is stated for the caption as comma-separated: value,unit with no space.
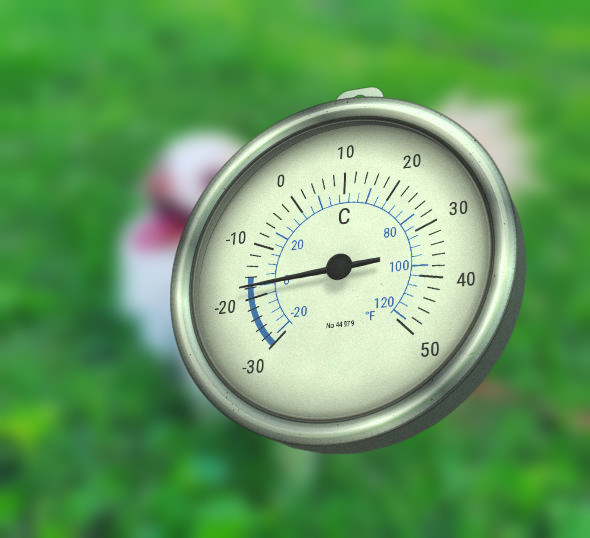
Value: -18,°C
